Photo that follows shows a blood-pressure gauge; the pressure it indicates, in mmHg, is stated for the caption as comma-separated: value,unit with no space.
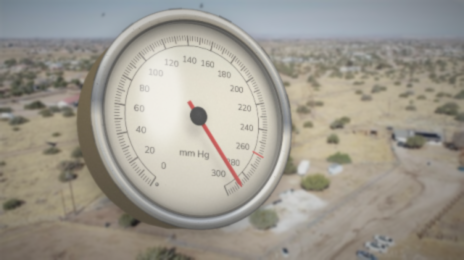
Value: 290,mmHg
